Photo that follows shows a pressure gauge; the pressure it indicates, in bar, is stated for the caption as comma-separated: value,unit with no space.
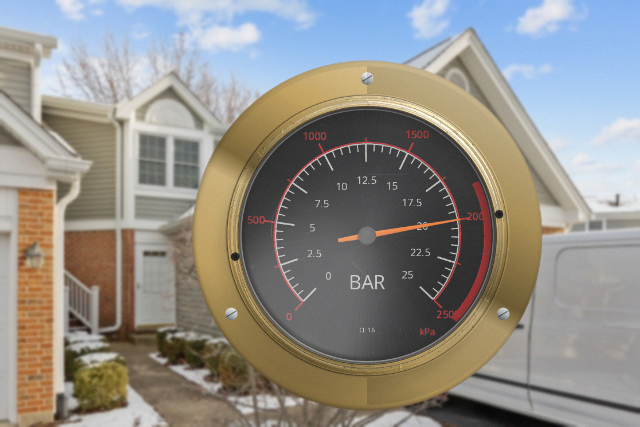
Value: 20,bar
